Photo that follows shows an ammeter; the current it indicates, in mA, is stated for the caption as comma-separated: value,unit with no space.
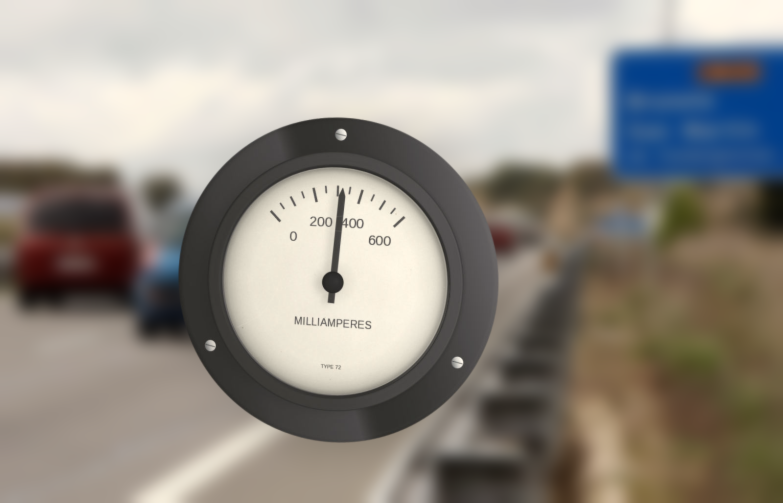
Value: 325,mA
